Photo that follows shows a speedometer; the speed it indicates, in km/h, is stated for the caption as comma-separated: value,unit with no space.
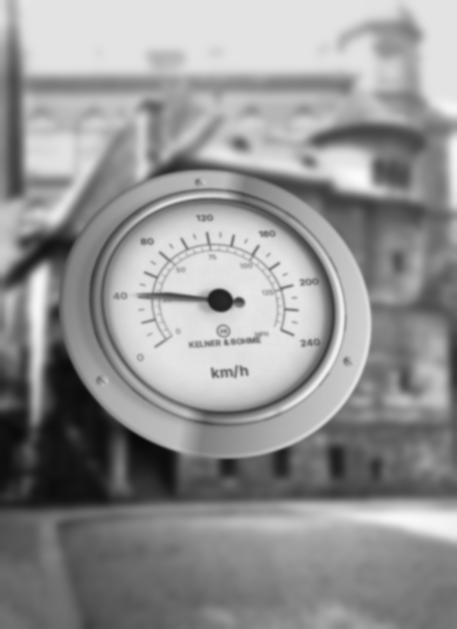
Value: 40,km/h
